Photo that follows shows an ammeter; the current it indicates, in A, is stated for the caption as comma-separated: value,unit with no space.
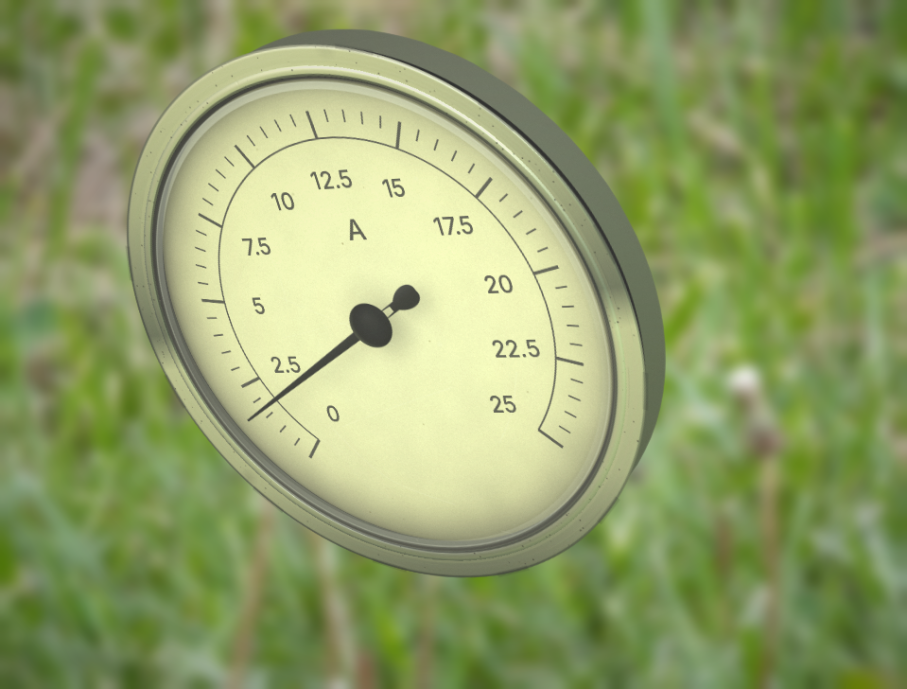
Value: 1.75,A
